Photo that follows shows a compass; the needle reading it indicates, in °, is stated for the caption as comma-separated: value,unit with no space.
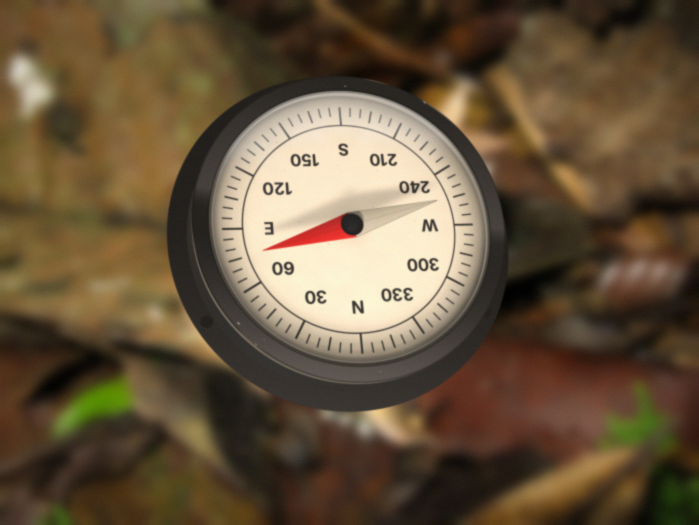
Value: 75,°
